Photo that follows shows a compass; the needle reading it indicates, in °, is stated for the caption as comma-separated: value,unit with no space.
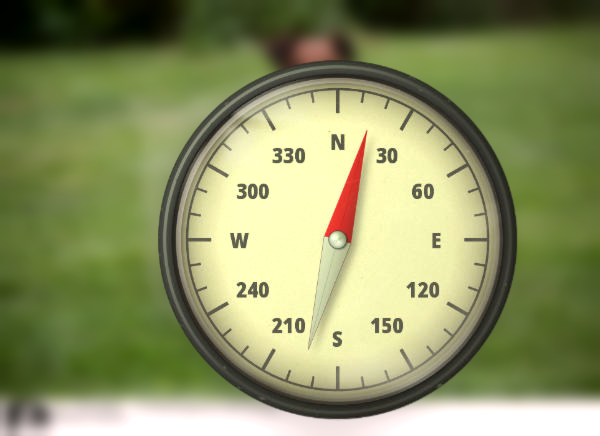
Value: 15,°
